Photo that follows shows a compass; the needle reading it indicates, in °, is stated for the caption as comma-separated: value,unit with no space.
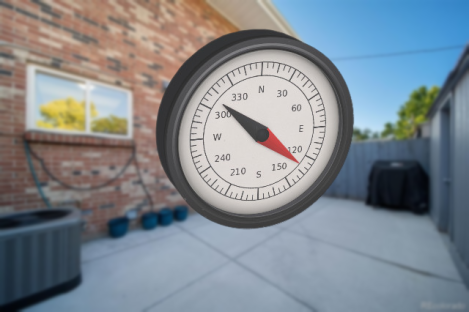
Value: 130,°
